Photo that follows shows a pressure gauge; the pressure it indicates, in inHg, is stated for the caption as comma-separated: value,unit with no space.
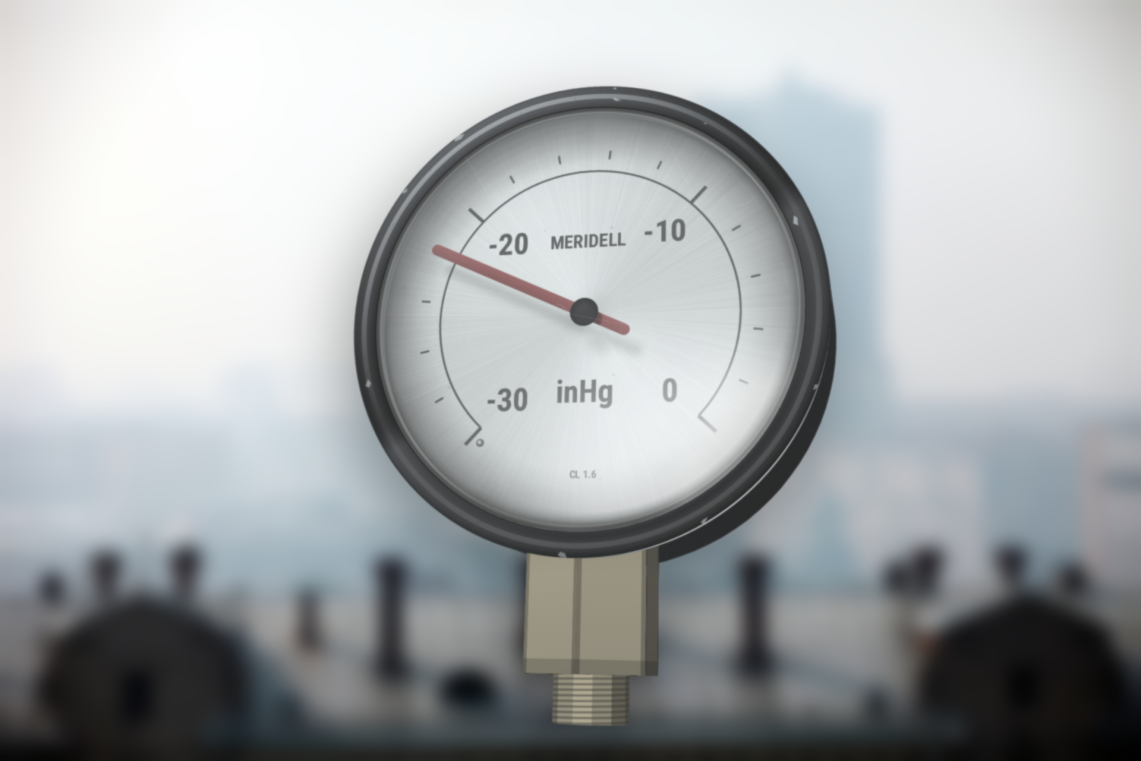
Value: -22,inHg
